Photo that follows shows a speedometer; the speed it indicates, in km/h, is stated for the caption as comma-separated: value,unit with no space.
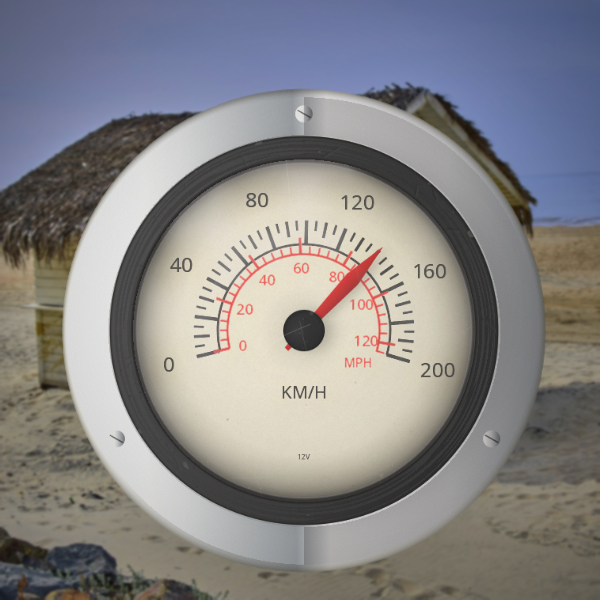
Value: 140,km/h
